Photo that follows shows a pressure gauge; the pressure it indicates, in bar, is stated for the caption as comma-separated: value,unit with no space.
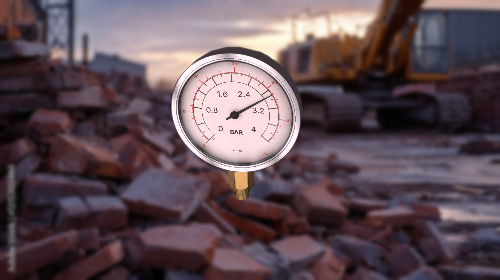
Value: 2.9,bar
